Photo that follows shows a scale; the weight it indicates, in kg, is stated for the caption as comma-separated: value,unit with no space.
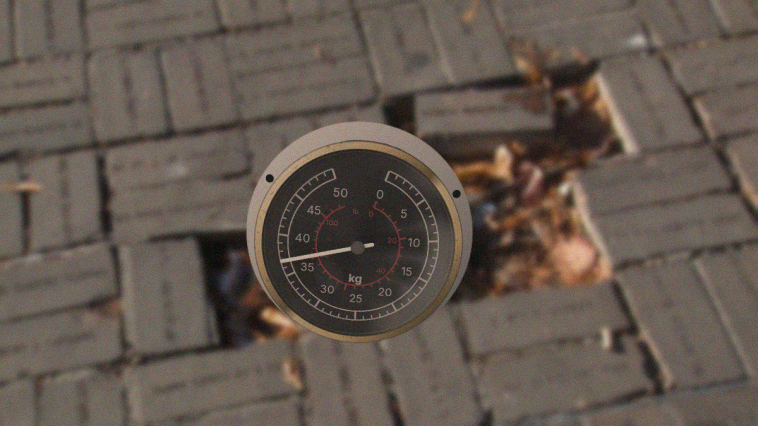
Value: 37,kg
